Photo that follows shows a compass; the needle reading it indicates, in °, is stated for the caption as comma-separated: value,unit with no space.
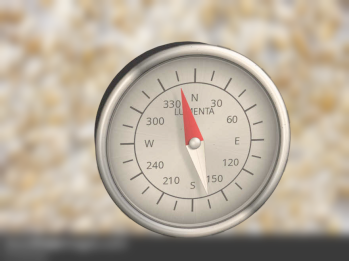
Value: 345,°
